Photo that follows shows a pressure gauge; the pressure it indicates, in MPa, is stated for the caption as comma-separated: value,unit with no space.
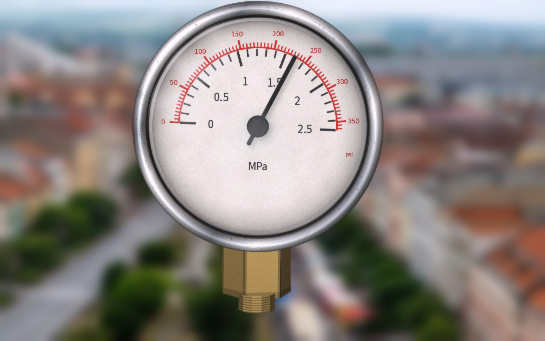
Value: 1.6,MPa
